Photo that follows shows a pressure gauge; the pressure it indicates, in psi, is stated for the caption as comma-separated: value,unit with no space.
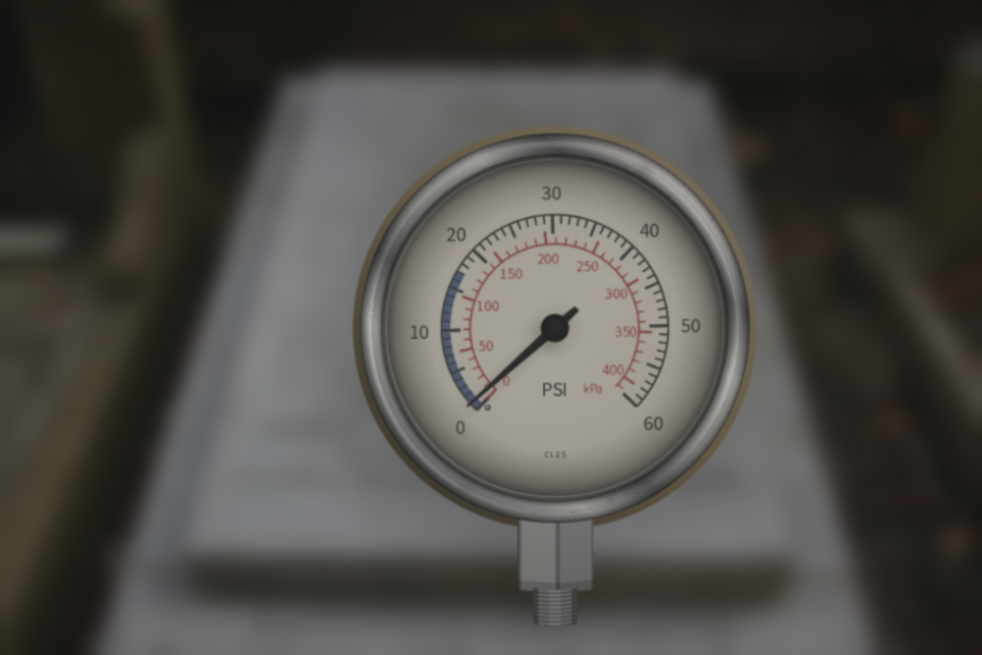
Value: 1,psi
